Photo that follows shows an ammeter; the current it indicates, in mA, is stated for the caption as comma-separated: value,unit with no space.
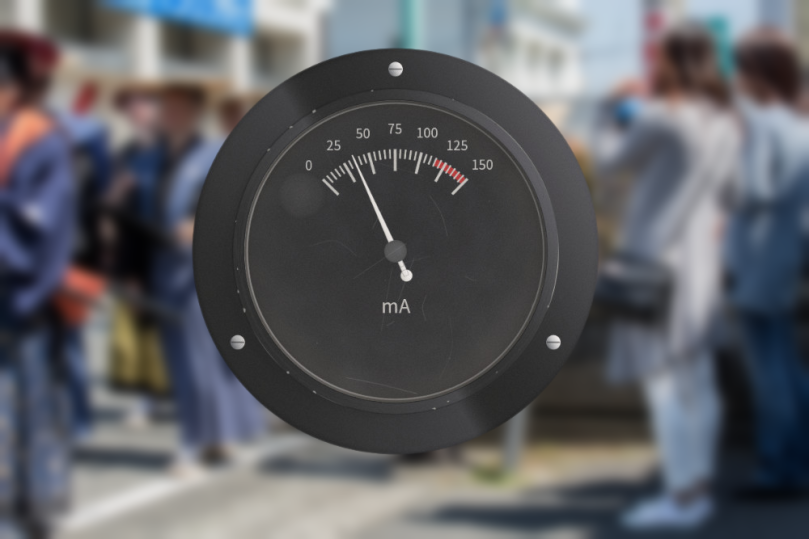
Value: 35,mA
